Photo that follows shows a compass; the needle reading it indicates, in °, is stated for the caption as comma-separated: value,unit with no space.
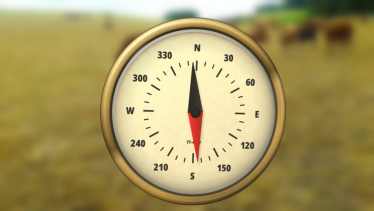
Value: 175,°
